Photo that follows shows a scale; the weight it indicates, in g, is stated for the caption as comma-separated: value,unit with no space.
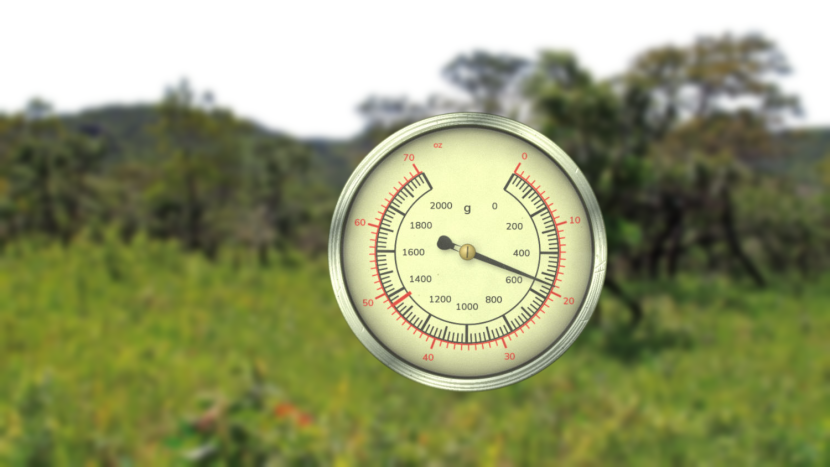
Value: 540,g
